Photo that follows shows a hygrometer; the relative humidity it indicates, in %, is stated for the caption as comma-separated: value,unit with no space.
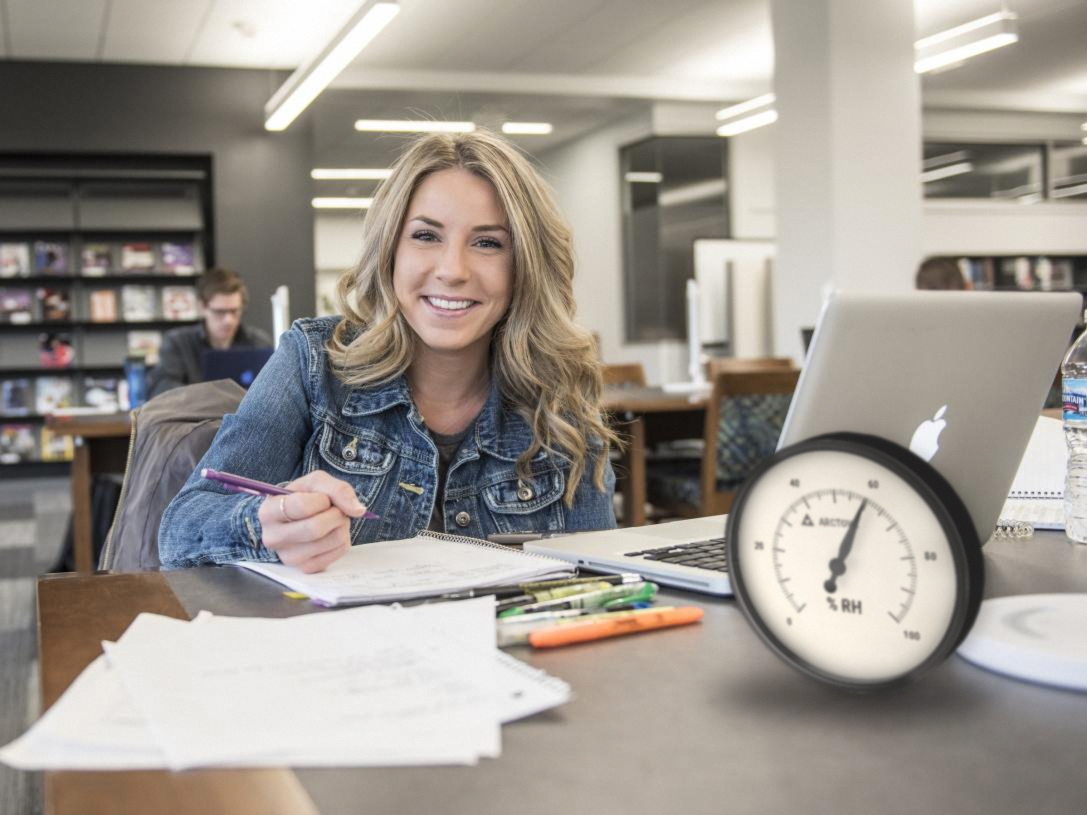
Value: 60,%
